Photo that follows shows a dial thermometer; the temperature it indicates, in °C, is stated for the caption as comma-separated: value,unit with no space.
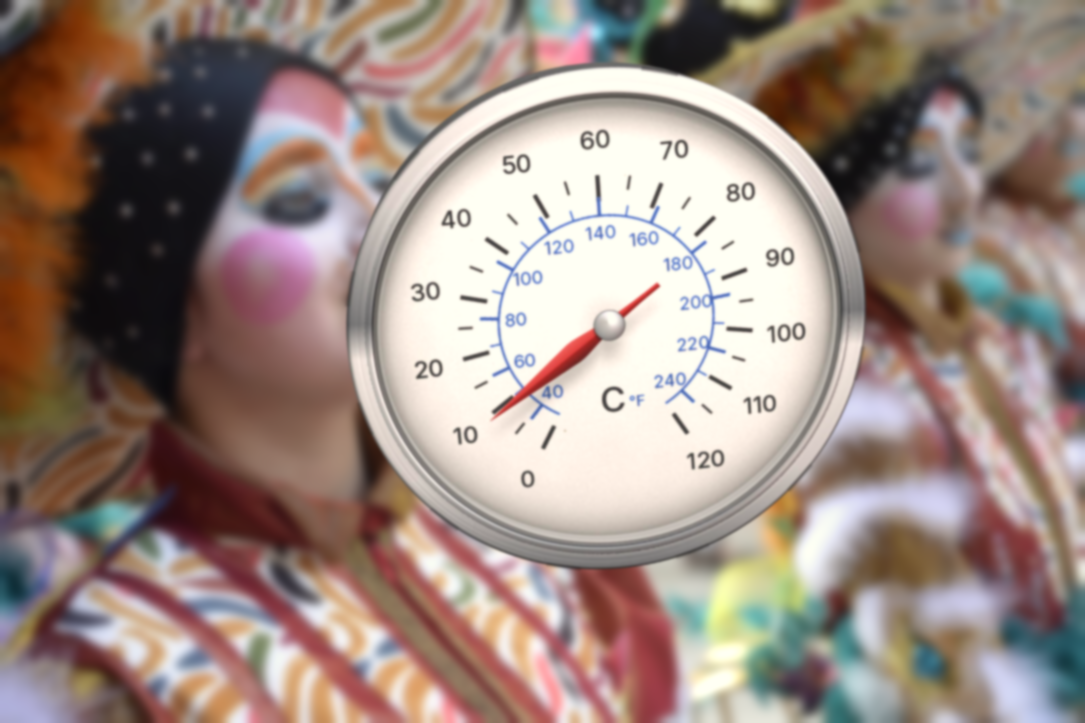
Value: 10,°C
